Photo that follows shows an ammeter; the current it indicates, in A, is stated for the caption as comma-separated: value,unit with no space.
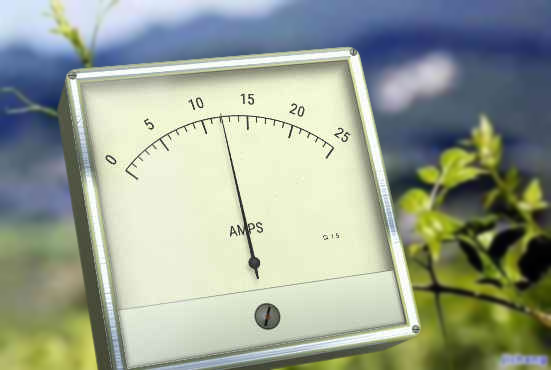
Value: 12,A
